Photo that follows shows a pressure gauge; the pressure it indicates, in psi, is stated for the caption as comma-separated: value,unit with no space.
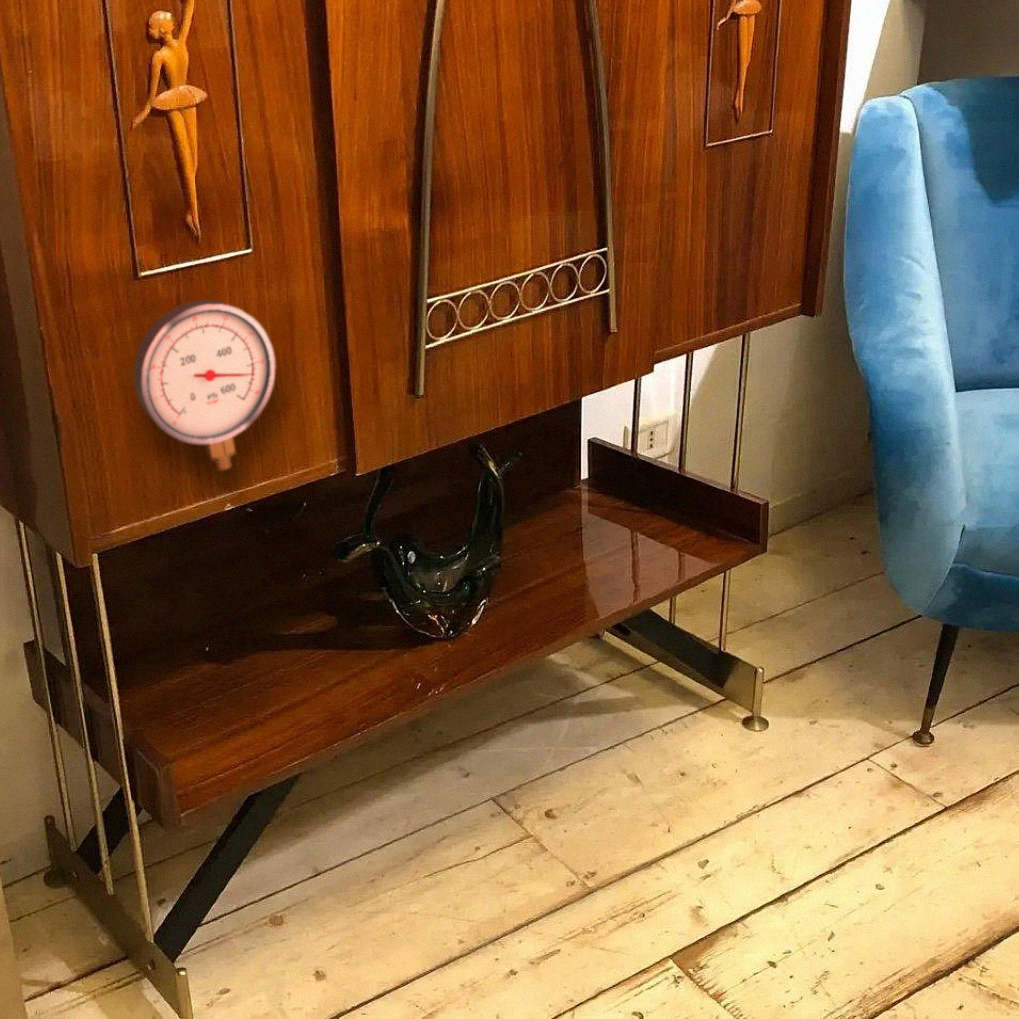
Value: 525,psi
